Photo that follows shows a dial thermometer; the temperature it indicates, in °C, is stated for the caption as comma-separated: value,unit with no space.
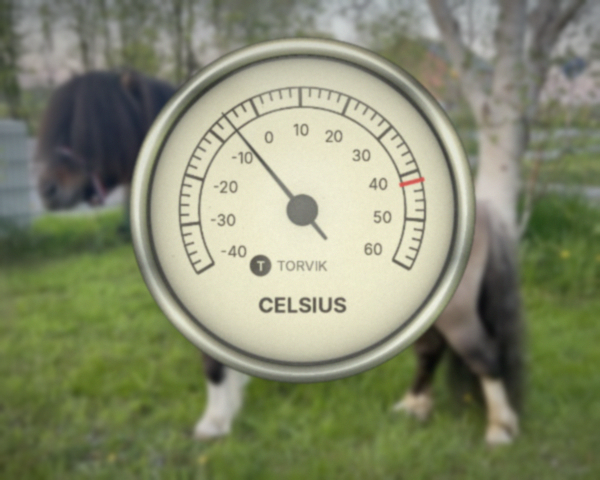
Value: -6,°C
